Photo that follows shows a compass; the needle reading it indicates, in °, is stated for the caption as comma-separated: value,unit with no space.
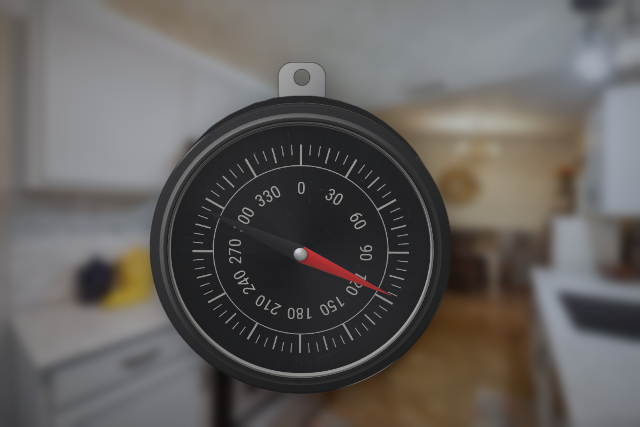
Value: 115,°
